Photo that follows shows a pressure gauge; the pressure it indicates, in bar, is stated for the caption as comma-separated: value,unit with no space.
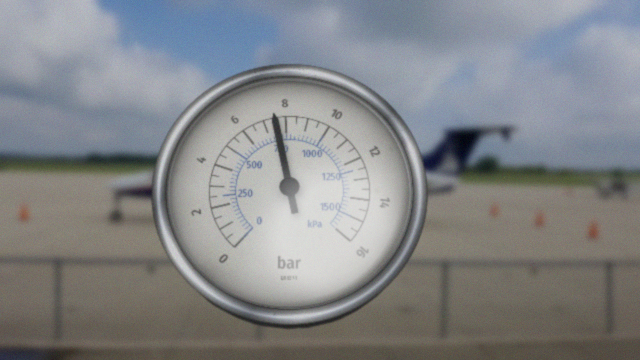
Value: 7.5,bar
